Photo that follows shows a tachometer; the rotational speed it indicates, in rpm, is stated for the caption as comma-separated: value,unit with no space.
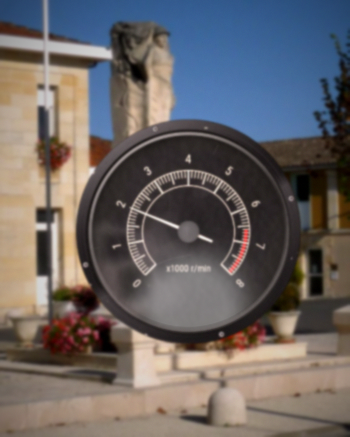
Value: 2000,rpm
